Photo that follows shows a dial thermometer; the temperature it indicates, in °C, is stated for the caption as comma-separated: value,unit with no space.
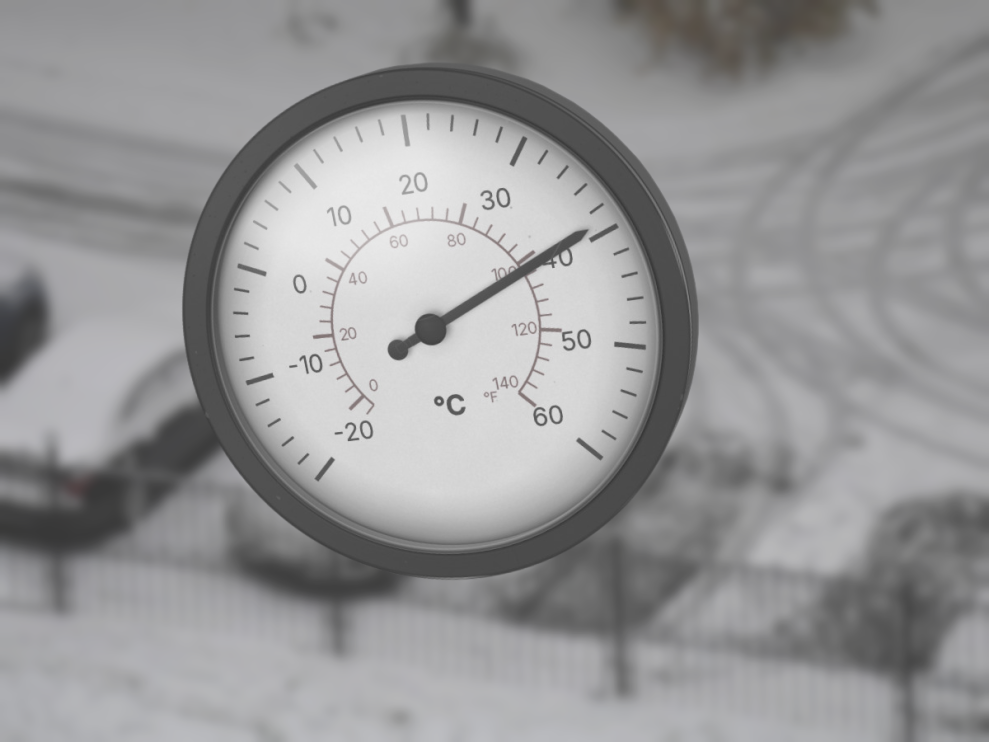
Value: 39,°C
